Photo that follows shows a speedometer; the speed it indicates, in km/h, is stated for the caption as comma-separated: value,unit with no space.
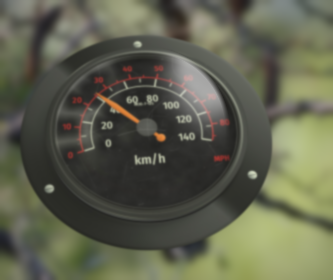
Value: 40,km/h
